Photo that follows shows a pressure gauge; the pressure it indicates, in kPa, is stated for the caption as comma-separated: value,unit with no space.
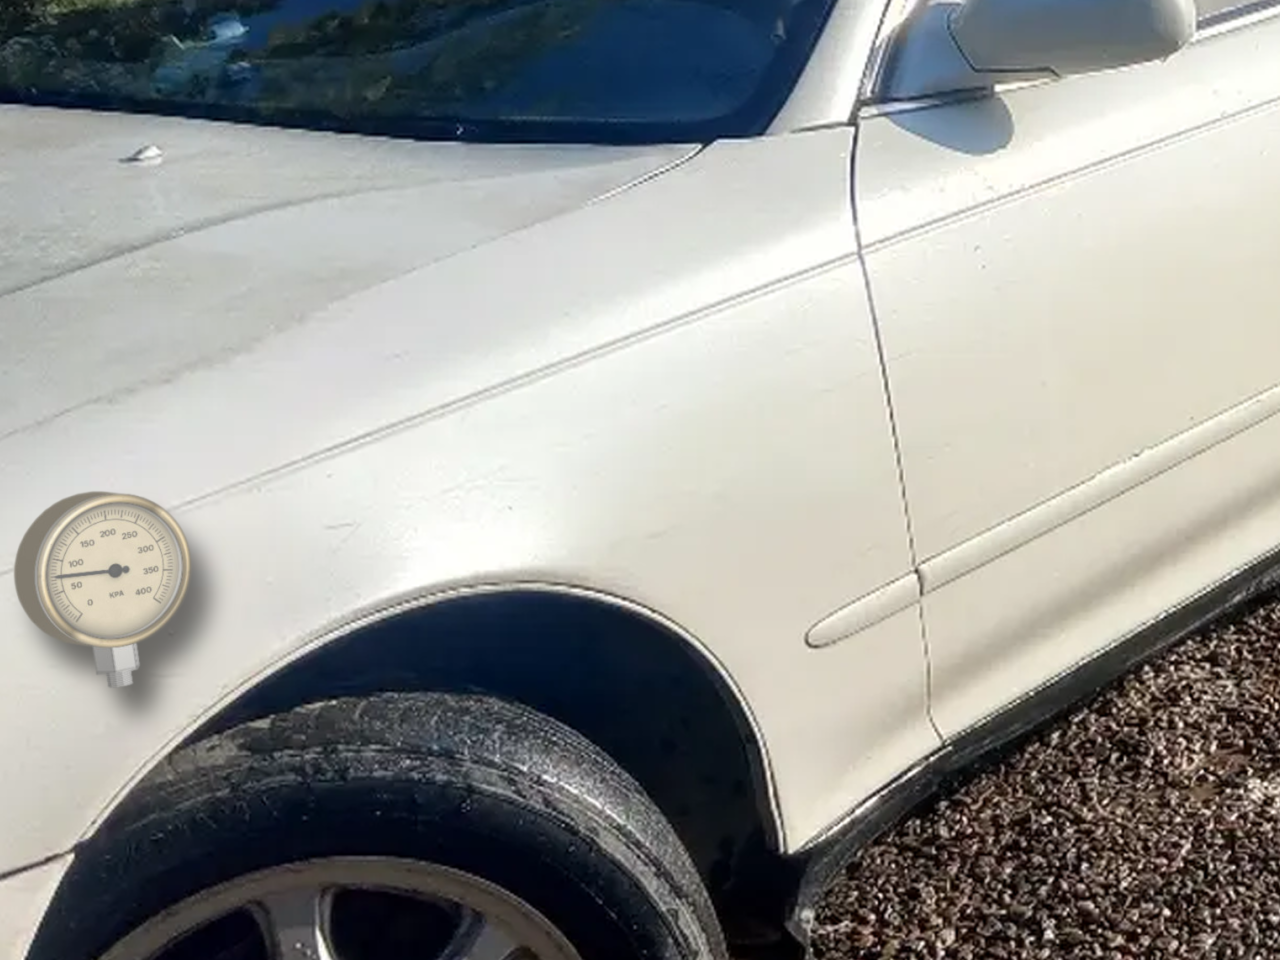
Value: 75,kPa
